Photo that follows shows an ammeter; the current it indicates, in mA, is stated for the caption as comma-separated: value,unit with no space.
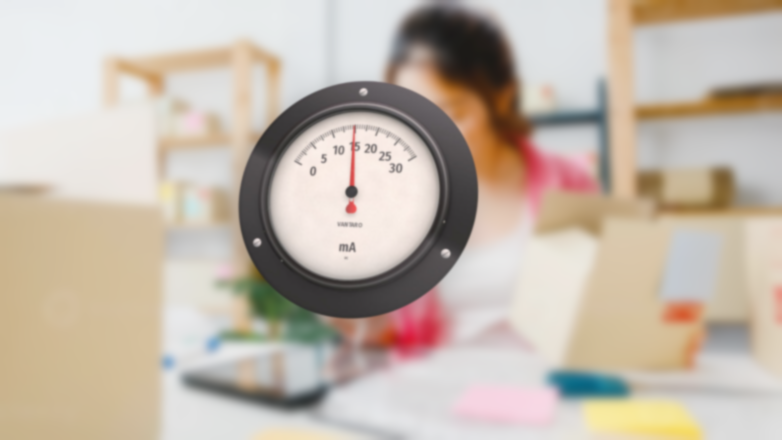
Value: 15,mA
